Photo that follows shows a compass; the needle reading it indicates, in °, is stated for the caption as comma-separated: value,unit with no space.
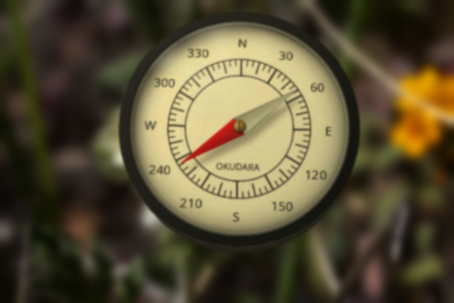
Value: 235,°
